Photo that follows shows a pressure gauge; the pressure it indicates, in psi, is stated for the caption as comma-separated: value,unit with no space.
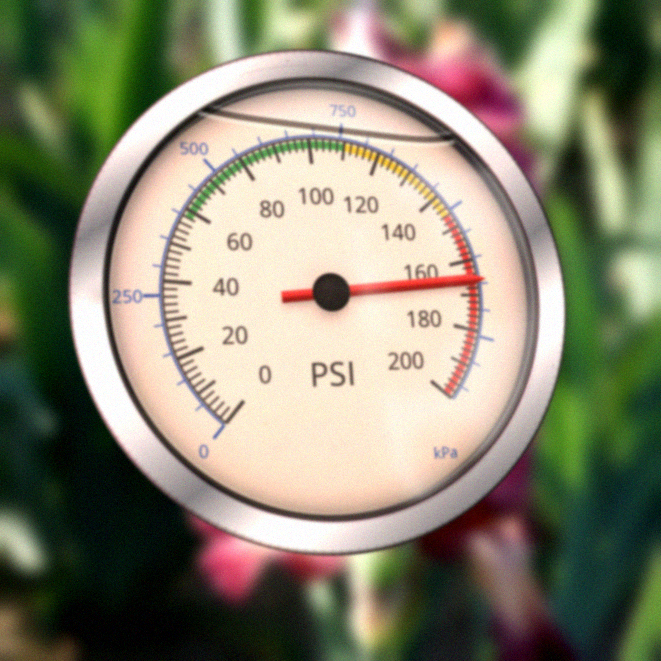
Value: 166,psi
